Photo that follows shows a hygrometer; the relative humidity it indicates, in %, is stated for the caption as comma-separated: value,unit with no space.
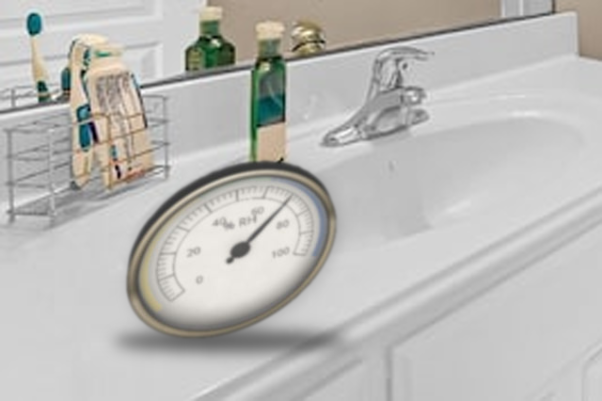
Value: 70,%
